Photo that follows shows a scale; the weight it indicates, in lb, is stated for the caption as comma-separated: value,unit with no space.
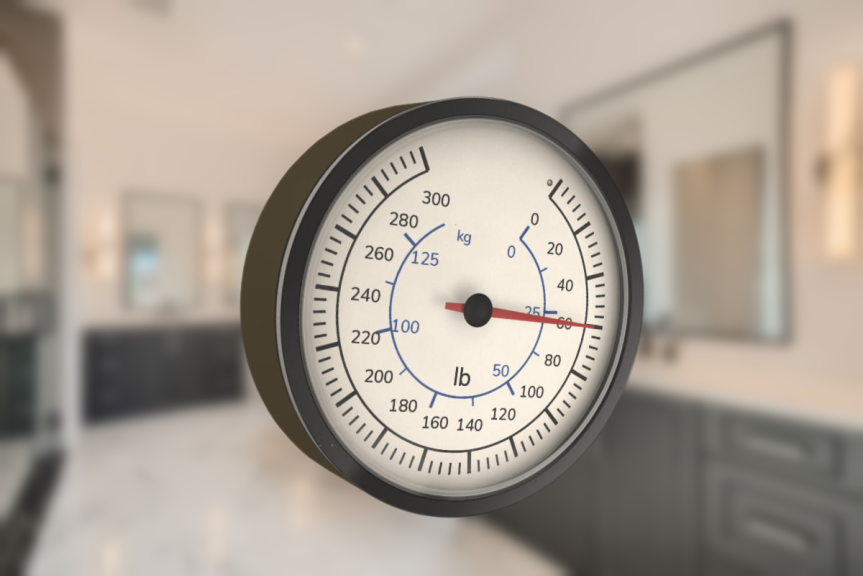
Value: 60,lb
